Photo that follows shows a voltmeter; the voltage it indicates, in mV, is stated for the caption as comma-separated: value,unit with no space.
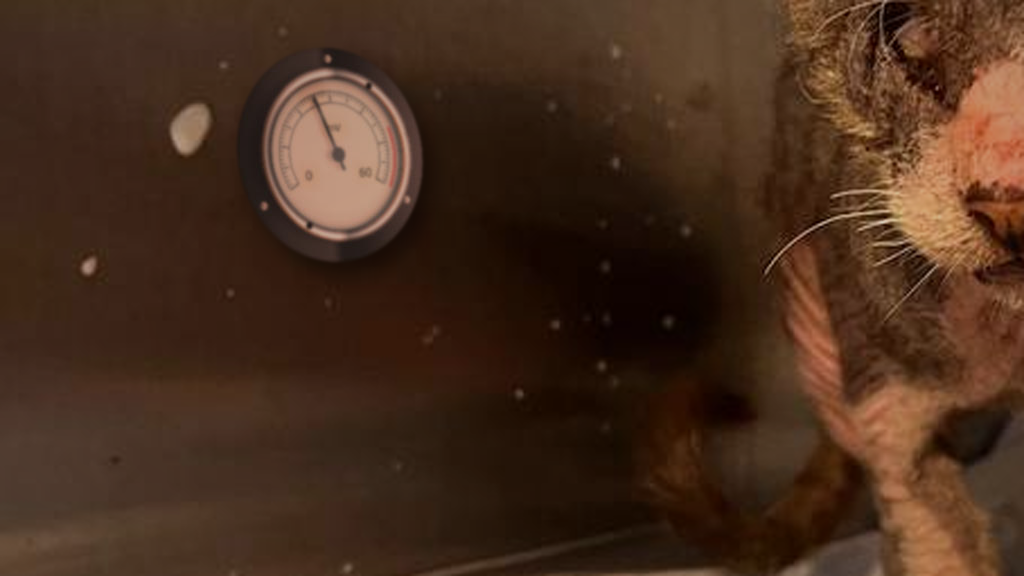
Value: 25,mV
